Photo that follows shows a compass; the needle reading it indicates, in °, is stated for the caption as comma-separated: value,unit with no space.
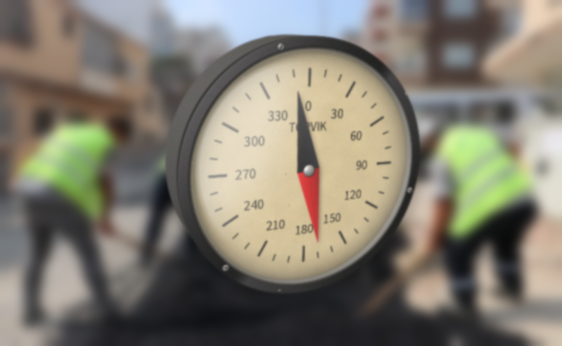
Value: 170,°
